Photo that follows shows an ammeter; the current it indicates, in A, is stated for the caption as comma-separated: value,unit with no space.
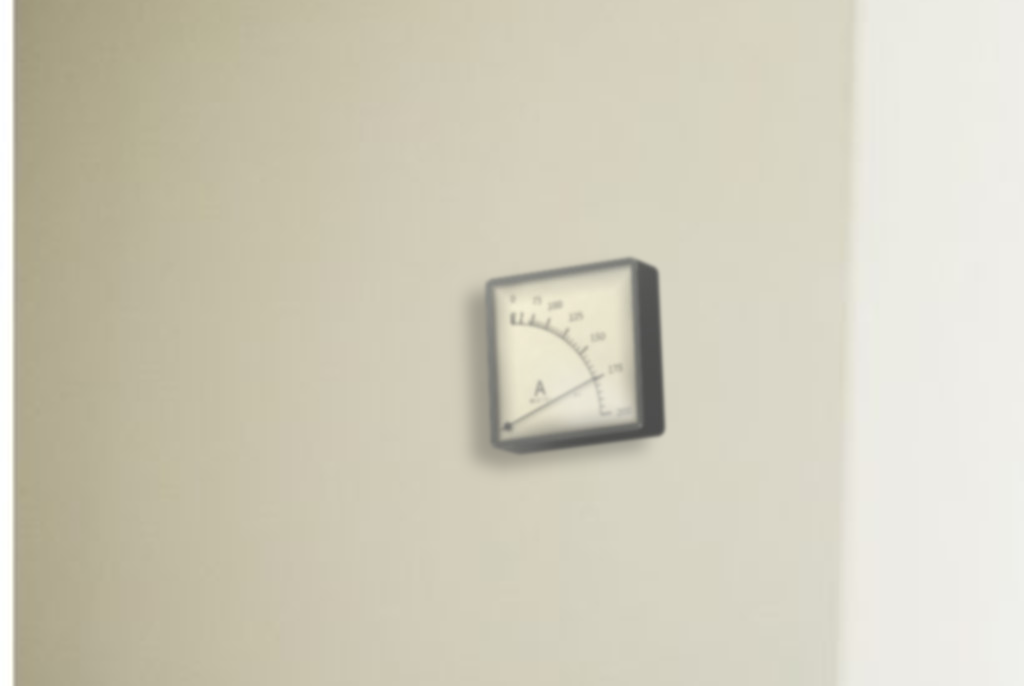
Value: 175,A
